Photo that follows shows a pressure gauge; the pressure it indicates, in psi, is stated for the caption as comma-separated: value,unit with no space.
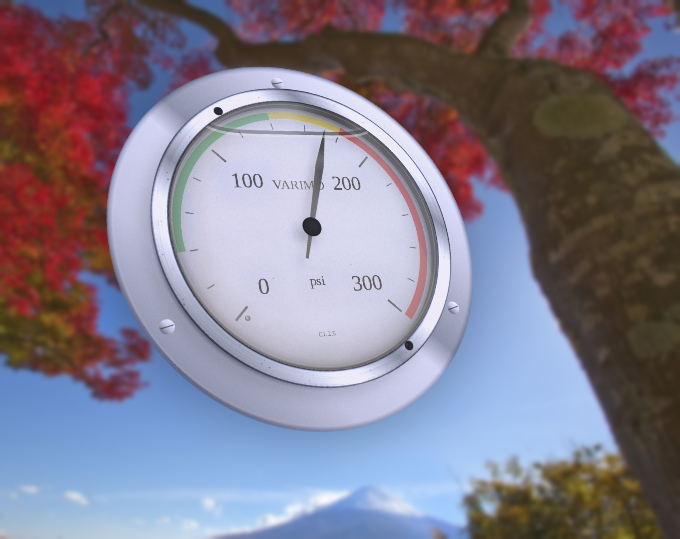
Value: 170,psi
